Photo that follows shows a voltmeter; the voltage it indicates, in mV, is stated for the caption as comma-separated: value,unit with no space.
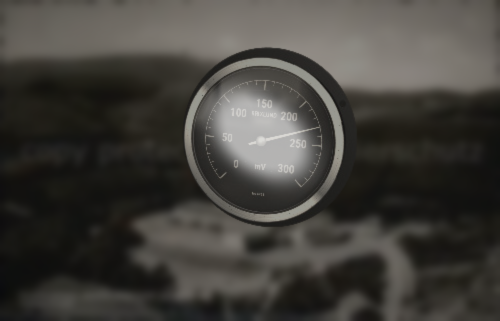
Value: 230,mV
